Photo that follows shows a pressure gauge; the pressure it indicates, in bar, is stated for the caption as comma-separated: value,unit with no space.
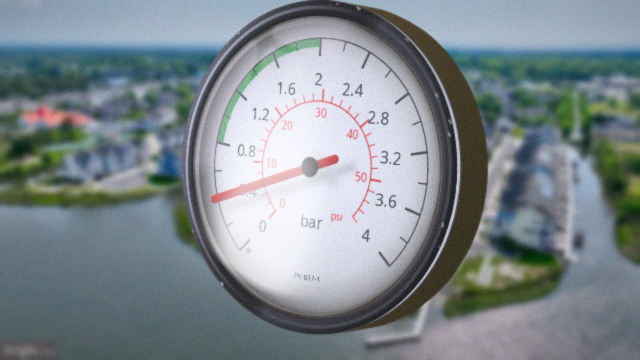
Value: 0.4,bar
